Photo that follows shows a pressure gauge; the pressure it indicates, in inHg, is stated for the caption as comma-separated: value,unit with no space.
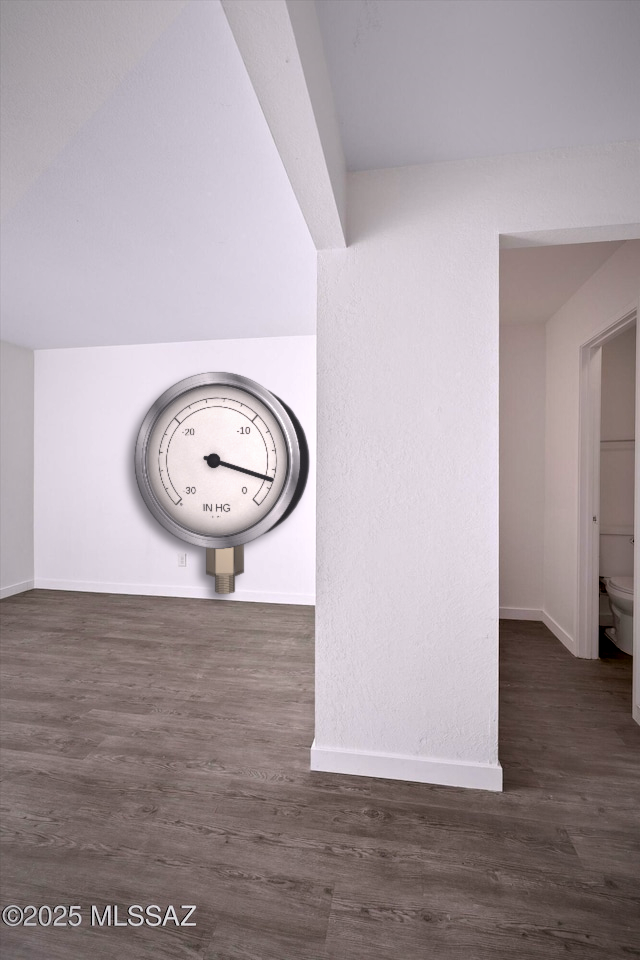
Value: -3,inHg
